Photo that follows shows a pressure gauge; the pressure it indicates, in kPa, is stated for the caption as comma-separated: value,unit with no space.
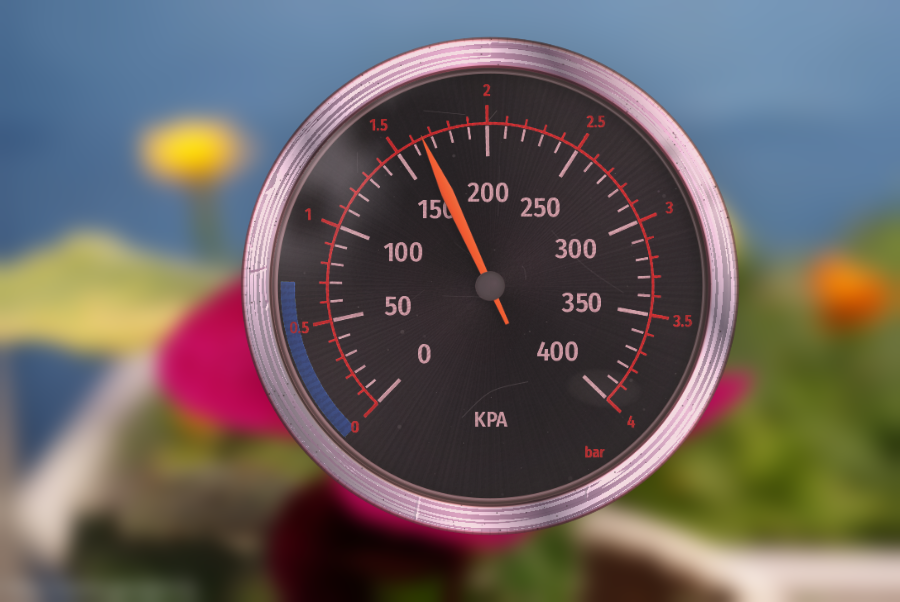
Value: 165,kPa
